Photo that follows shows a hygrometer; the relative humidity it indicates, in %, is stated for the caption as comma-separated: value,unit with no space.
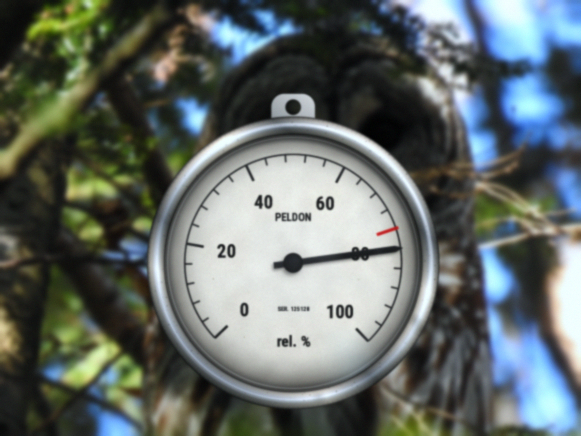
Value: 80,%
